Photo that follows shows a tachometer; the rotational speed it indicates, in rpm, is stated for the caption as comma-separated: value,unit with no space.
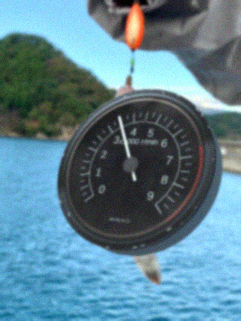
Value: 3500,rpm
